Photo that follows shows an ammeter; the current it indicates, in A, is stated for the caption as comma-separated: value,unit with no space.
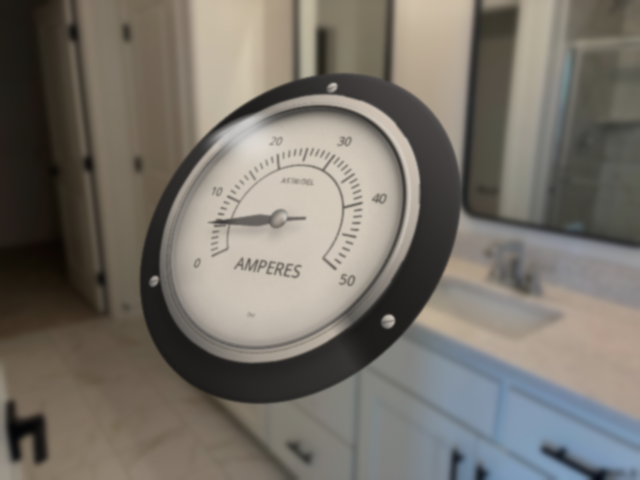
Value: 5,A
